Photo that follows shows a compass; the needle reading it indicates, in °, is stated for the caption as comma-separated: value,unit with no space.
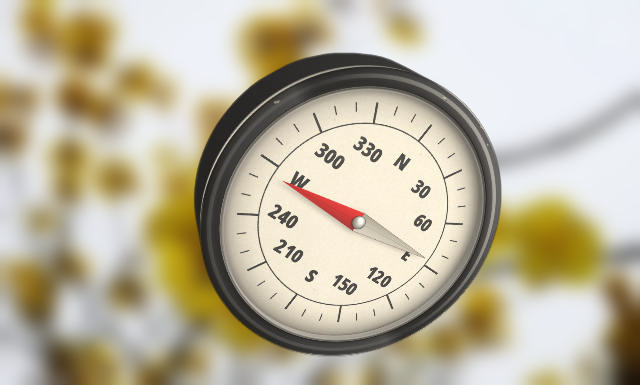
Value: 265,°
